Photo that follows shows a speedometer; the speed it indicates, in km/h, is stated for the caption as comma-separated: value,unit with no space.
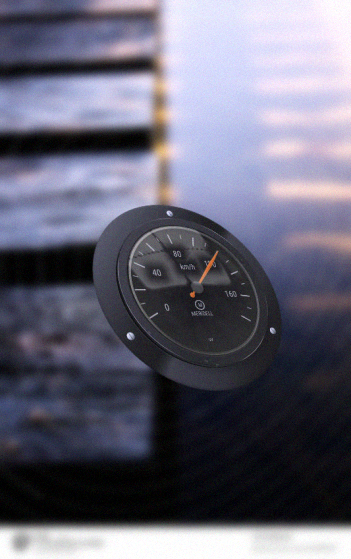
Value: 120,km/h
